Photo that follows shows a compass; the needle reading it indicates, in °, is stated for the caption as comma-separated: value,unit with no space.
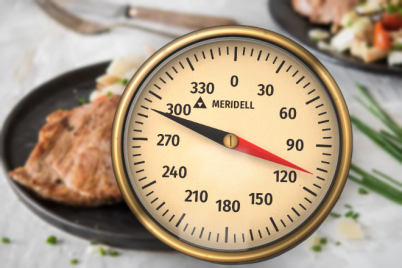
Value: 110,°
